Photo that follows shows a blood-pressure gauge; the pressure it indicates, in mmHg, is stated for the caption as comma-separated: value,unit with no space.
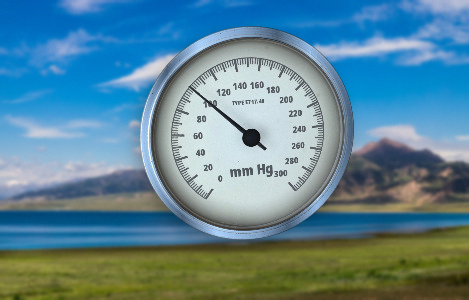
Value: 100,mmHg
